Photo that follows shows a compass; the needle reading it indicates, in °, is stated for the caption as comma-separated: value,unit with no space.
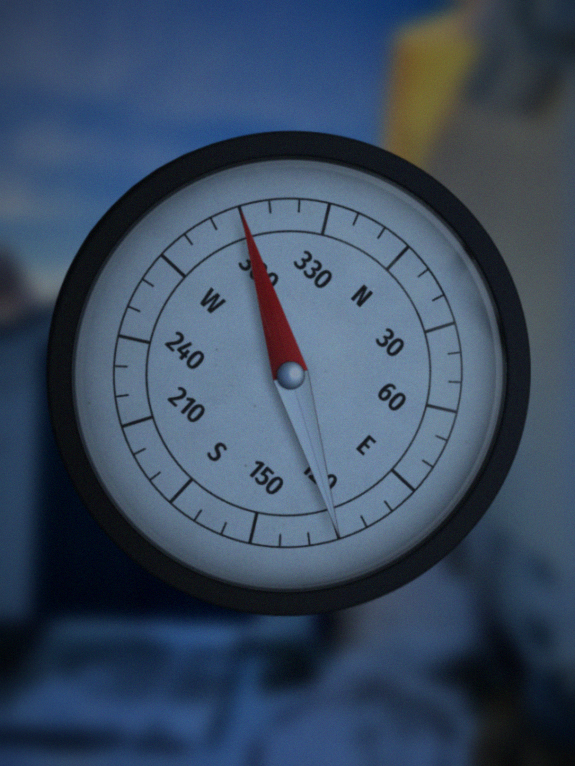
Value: 300,°
